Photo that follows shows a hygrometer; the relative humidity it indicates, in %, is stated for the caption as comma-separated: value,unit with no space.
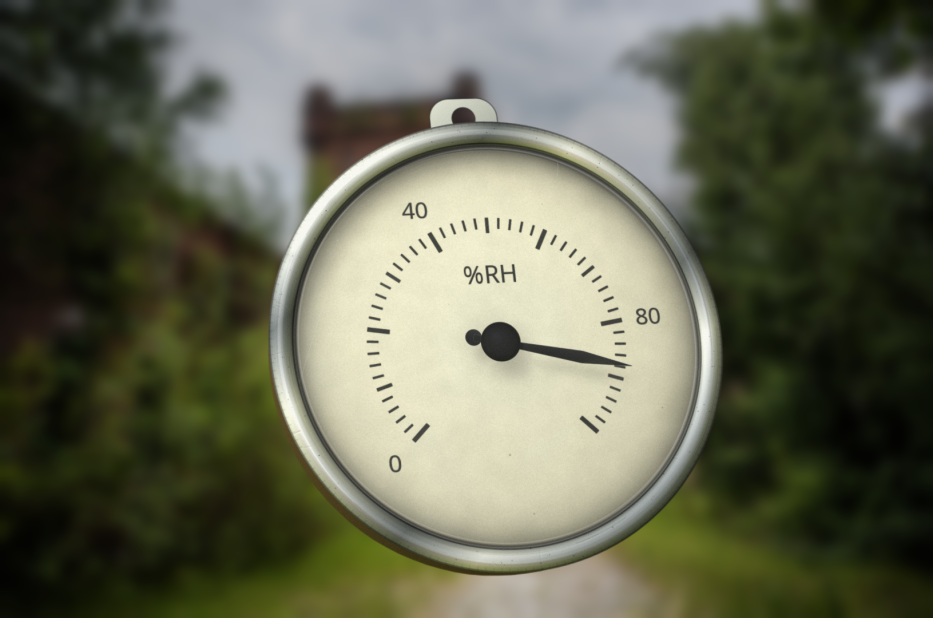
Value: 88,%
